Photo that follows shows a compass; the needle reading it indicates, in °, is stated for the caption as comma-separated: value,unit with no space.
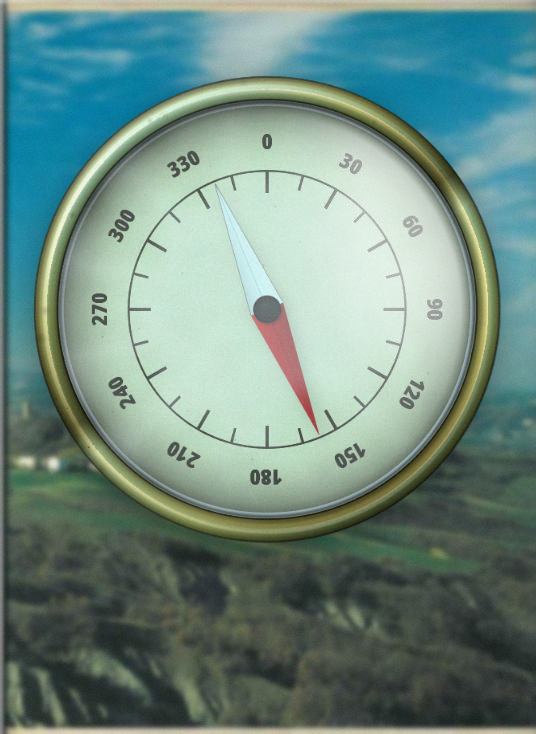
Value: 157.5,°
